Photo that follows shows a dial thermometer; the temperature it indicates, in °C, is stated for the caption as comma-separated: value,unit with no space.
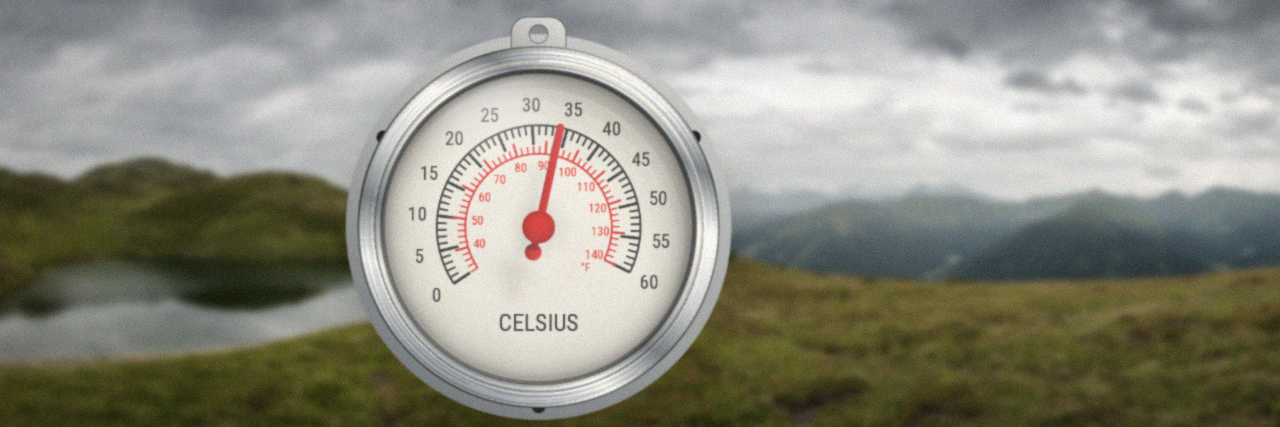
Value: 34,°C
